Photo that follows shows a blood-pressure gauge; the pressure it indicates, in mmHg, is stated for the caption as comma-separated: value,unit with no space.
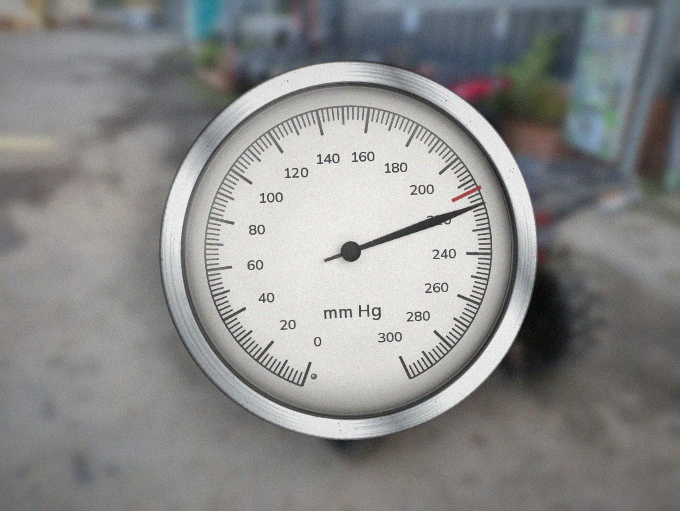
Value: 220,mmHg
